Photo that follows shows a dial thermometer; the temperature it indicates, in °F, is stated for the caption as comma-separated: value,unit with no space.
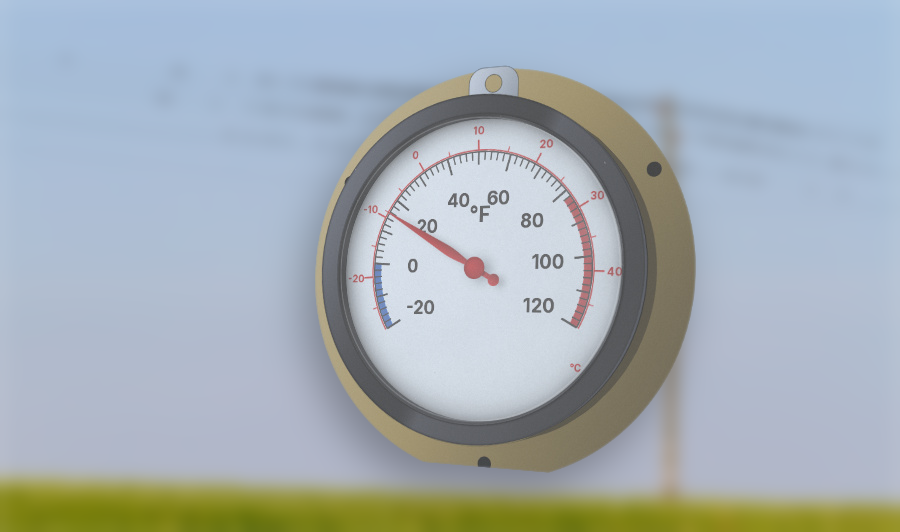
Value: 16,°F
